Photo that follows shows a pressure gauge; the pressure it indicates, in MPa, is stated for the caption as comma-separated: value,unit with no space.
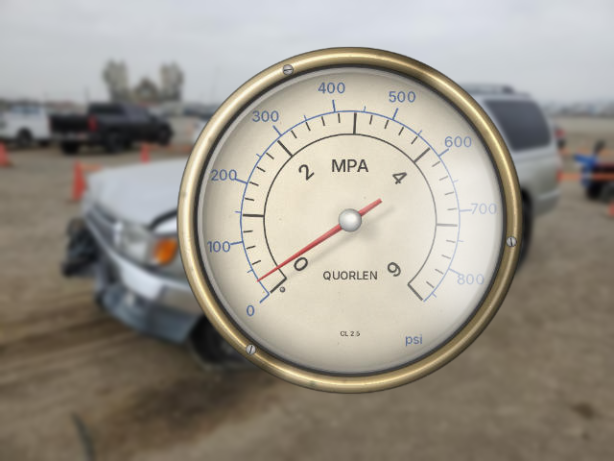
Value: 0.2,MPa
